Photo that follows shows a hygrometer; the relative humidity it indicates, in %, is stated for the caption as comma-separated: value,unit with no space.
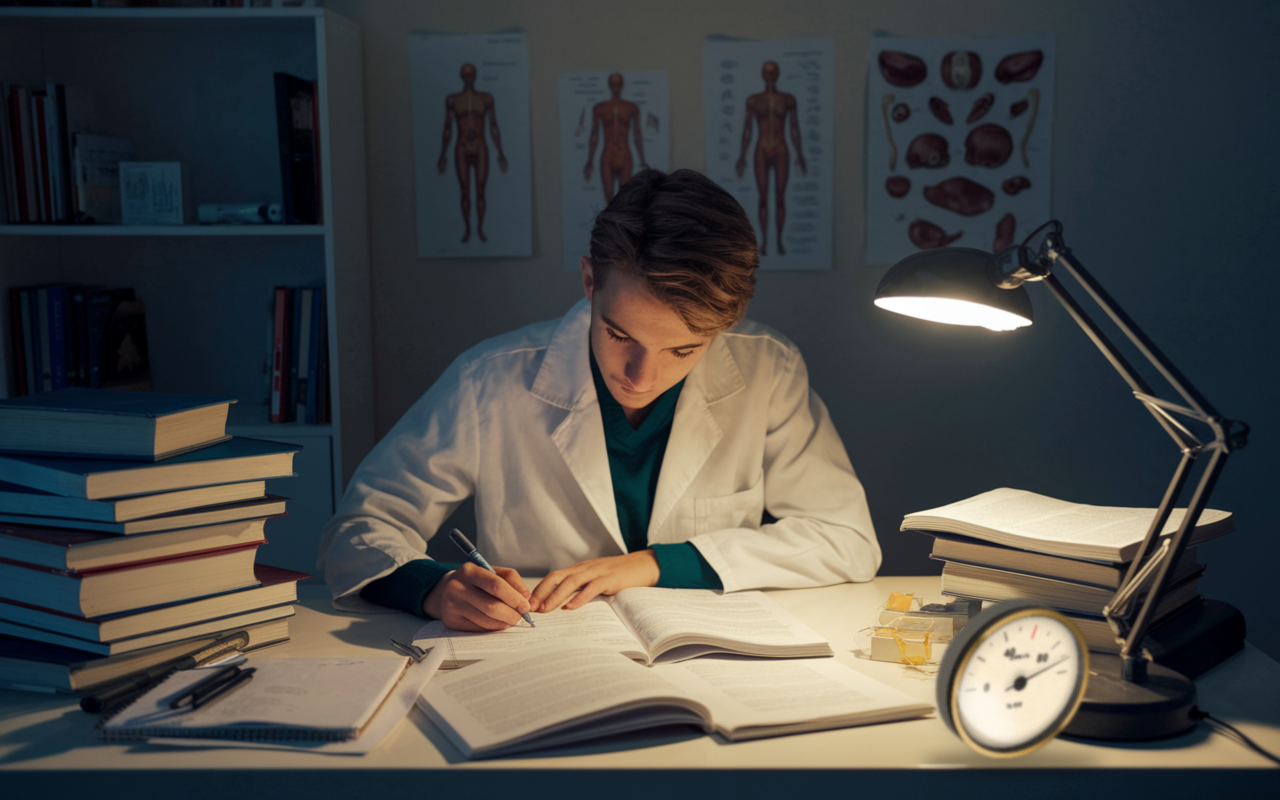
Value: 90,%
